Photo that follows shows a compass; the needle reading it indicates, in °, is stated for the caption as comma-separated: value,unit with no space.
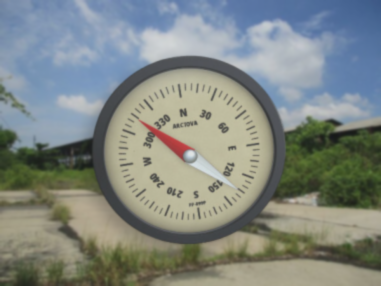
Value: 315,°
